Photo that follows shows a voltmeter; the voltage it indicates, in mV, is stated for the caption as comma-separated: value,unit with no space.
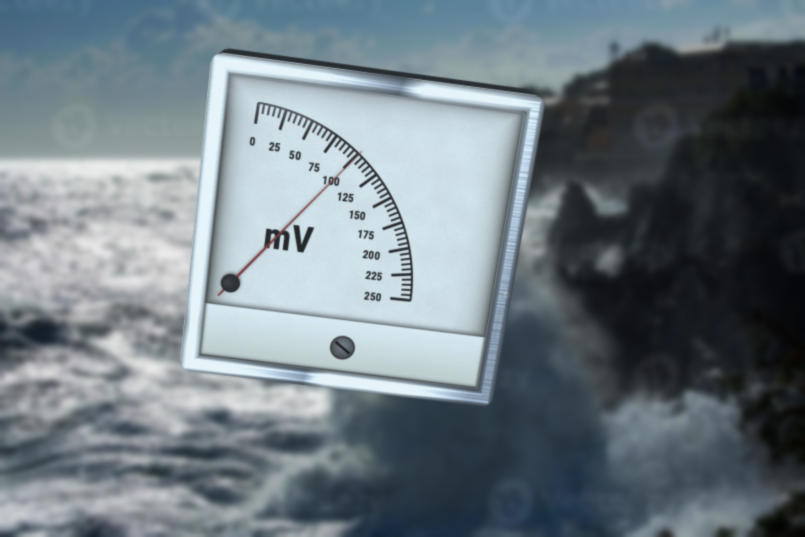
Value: 100,mV
